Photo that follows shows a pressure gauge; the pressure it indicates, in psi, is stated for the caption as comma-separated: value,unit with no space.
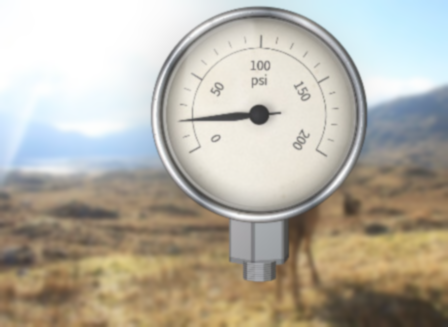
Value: 20,psi
